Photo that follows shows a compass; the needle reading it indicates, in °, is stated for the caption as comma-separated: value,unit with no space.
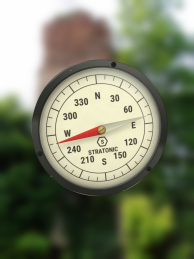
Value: 260,°
